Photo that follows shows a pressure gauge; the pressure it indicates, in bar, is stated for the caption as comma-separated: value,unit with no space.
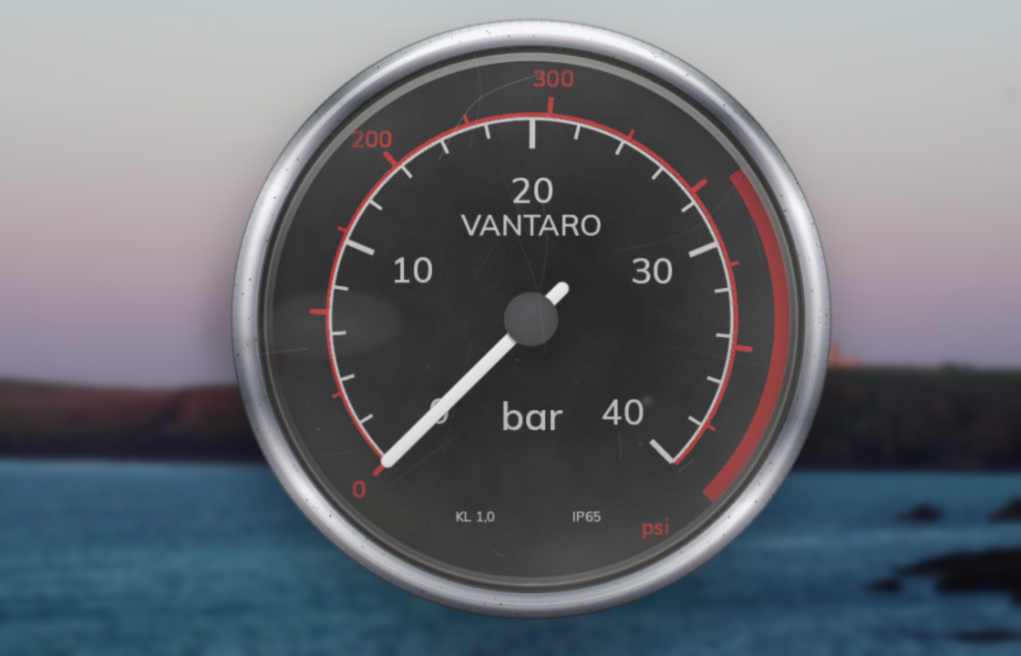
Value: 0,bar
